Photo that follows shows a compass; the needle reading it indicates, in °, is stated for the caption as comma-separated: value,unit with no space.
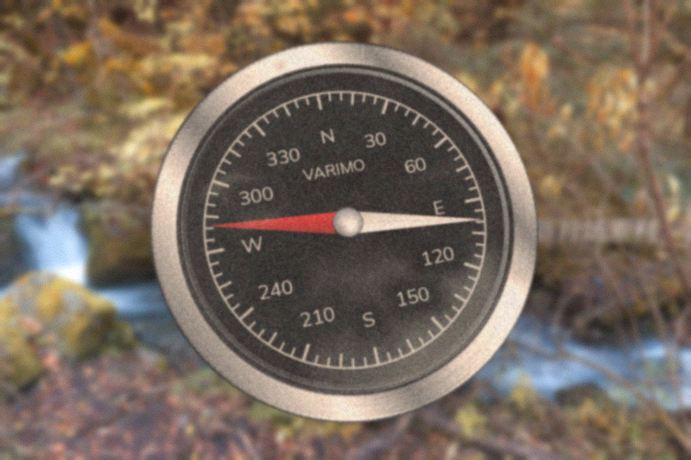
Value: 280,°
